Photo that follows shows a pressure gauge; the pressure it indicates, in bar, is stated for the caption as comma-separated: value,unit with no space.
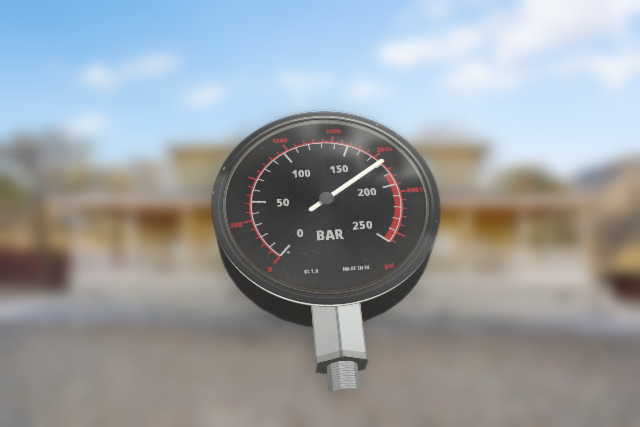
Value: 180,bar
